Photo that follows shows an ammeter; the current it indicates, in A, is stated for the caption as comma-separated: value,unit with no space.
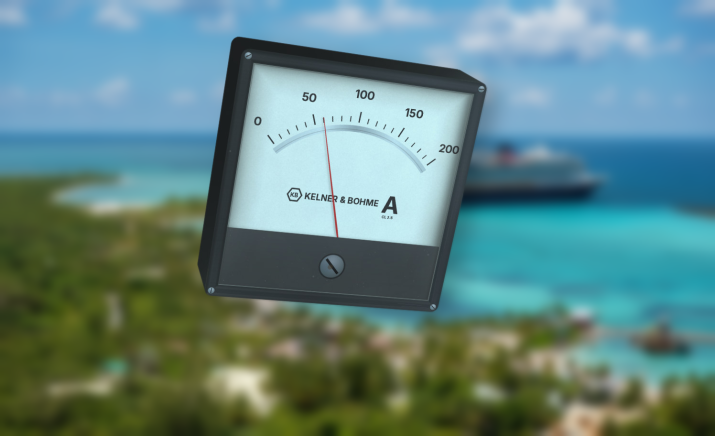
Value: 60,A
